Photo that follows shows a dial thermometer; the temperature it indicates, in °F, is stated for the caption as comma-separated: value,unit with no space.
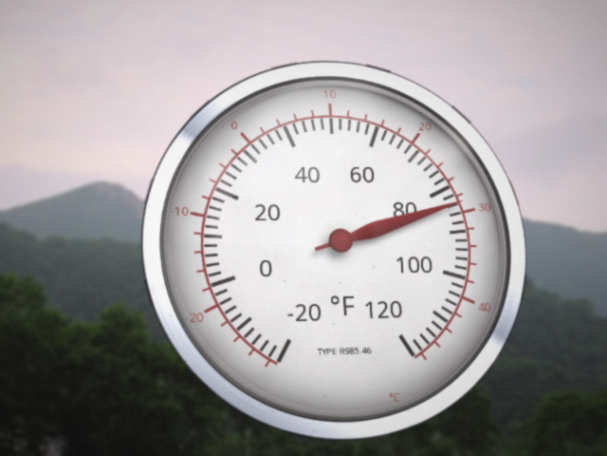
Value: 84,°F
